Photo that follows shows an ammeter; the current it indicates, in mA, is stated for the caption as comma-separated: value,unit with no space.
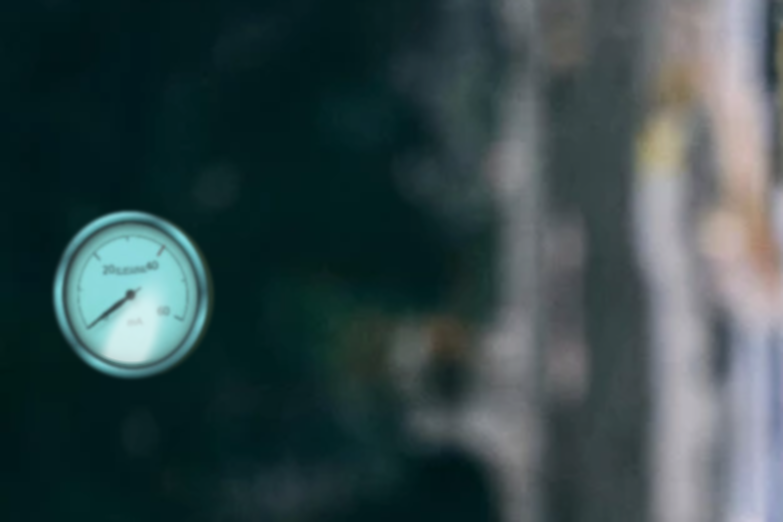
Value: 0,mA
